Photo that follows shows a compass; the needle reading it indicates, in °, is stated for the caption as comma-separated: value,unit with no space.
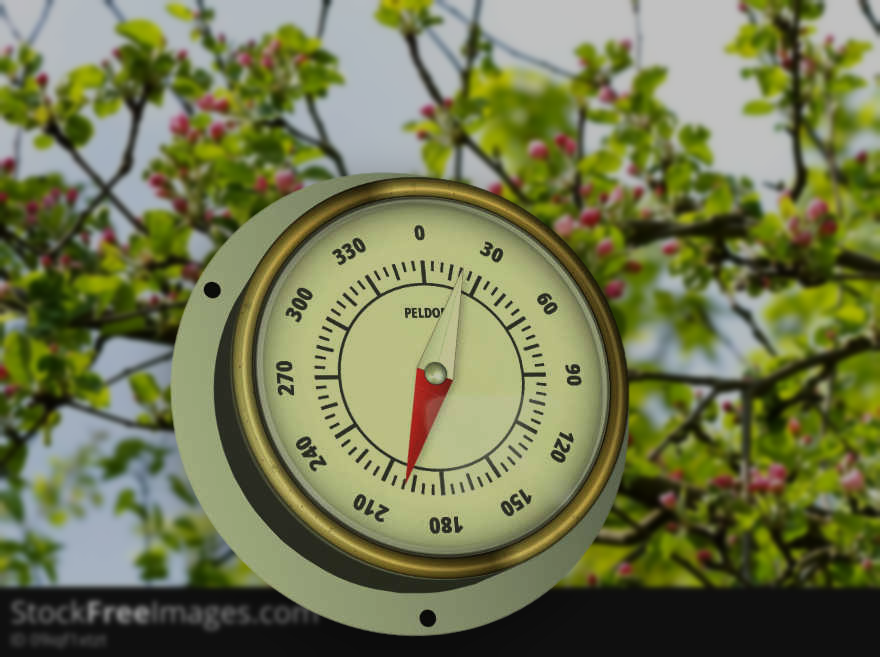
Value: 200,°
